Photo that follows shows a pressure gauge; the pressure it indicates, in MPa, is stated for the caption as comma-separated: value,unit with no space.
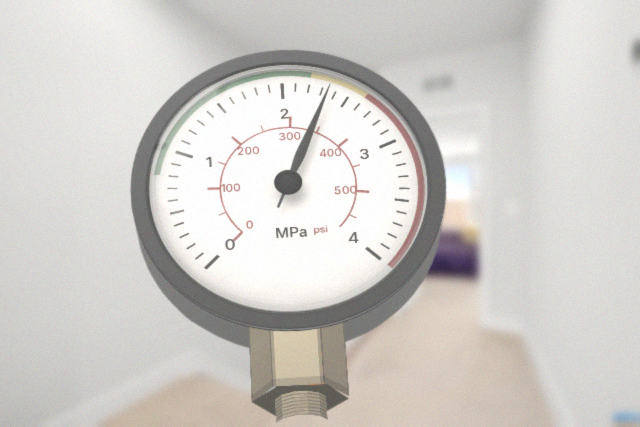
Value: 2.35,MPa
